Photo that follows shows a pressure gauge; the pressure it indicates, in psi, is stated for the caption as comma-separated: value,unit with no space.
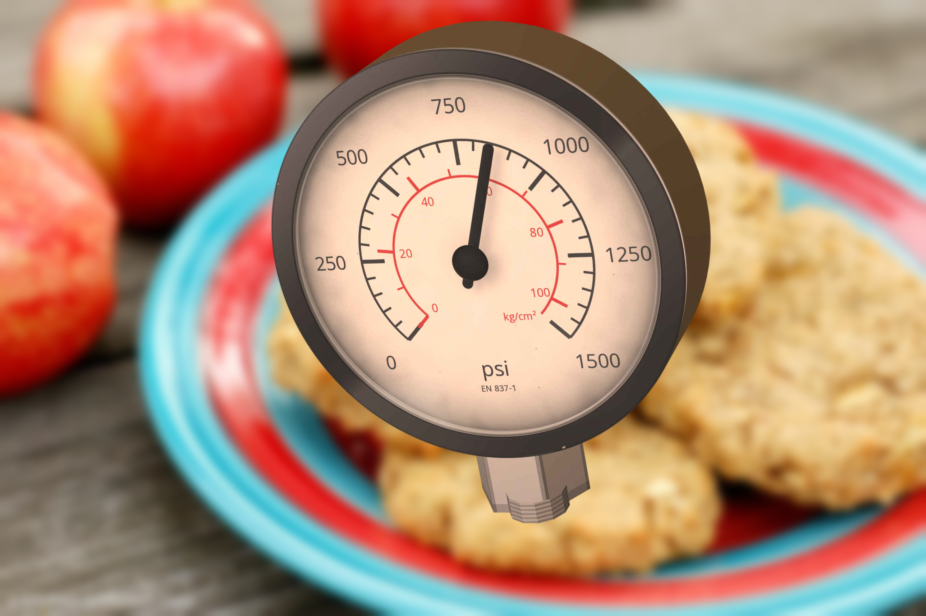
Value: 850,psi
